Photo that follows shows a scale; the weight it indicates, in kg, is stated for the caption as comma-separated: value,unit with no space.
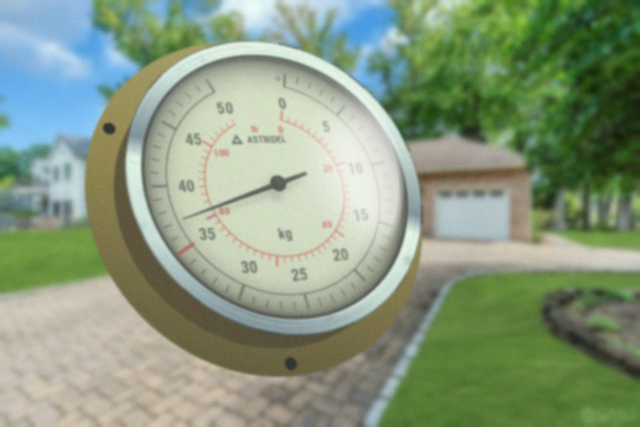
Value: 37,kg
